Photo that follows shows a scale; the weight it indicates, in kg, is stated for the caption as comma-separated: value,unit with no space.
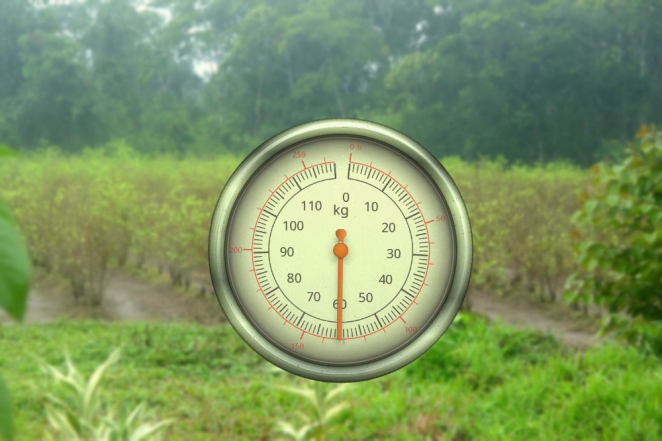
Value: 60,kg
